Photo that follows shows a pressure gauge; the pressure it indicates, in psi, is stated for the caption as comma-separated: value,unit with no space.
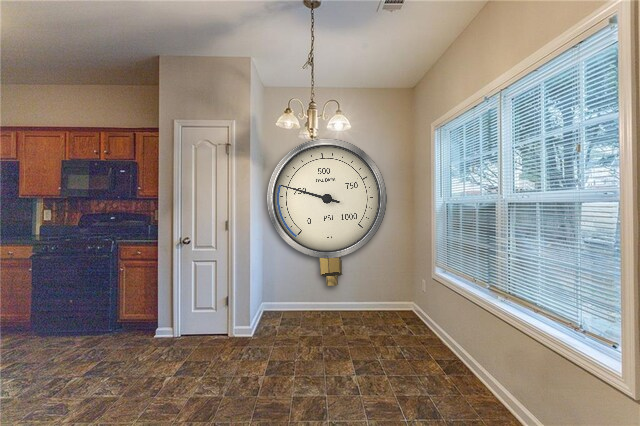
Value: 250,psi
